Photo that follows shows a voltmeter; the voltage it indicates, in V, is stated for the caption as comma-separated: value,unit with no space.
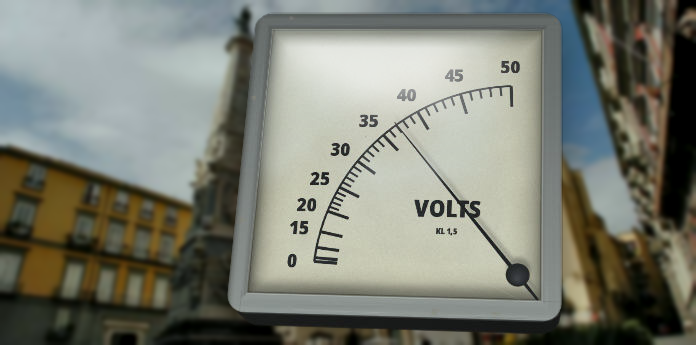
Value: 37,V
